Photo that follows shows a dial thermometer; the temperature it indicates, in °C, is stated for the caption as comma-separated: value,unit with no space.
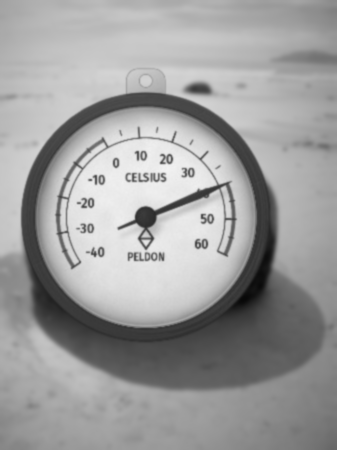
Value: 40,°C
